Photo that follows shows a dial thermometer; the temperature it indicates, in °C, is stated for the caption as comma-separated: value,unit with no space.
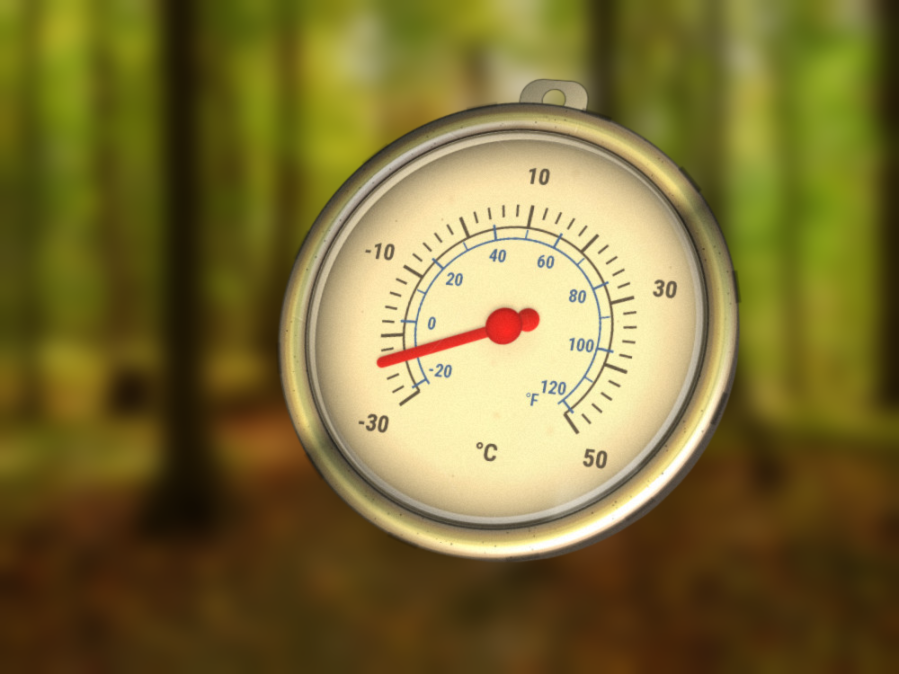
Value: -24,°C
